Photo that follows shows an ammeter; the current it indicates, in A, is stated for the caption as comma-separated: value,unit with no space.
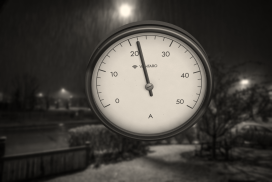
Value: 22,A
